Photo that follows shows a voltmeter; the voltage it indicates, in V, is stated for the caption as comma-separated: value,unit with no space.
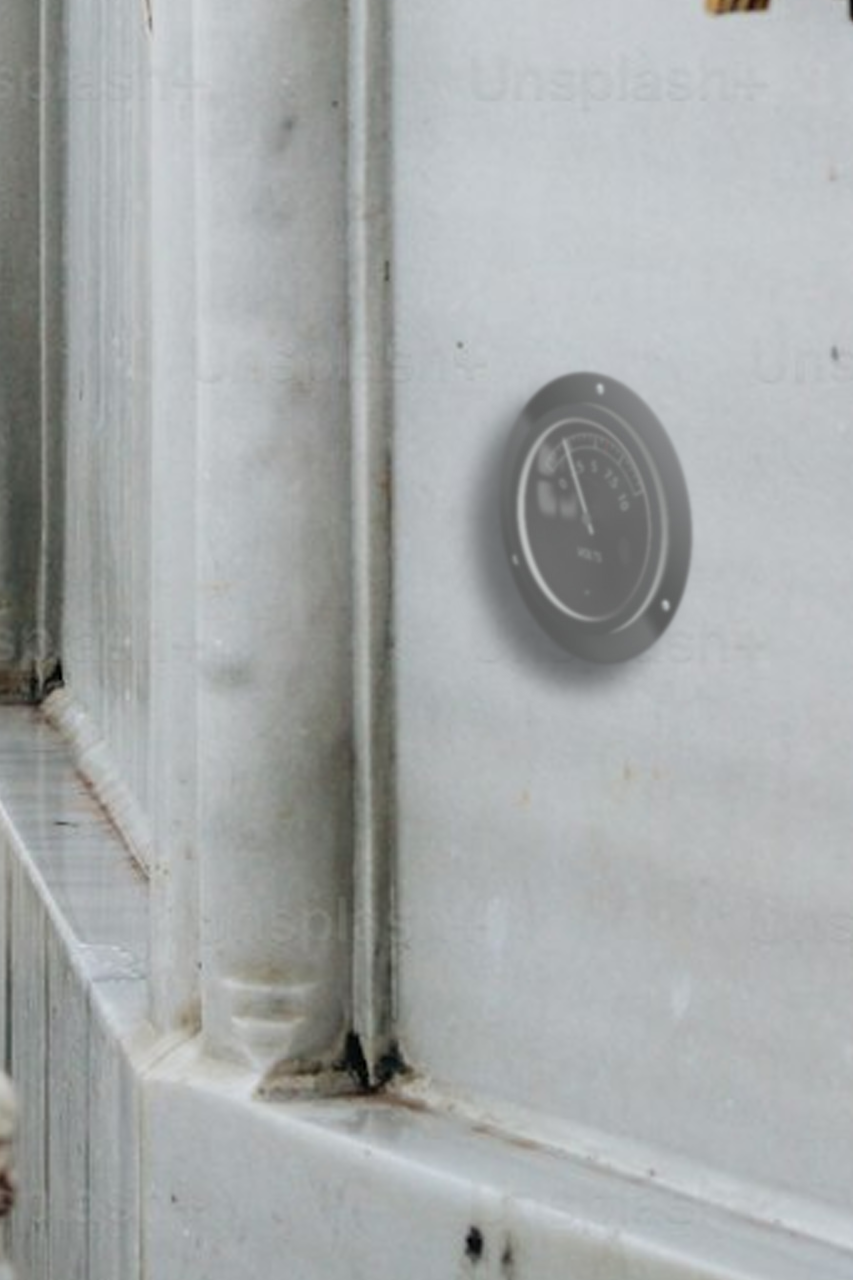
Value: 2.5,V
